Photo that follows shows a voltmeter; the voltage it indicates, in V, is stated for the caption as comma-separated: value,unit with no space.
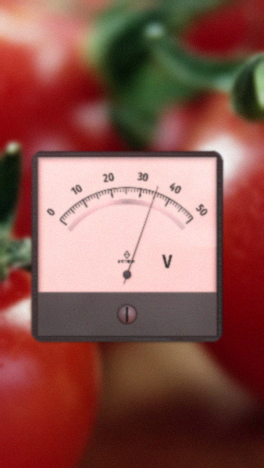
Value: 35,V
